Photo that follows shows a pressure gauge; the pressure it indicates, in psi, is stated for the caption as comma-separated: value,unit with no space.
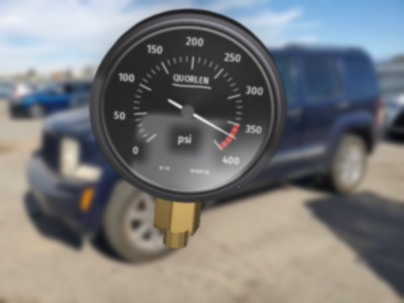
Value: 370,psi
